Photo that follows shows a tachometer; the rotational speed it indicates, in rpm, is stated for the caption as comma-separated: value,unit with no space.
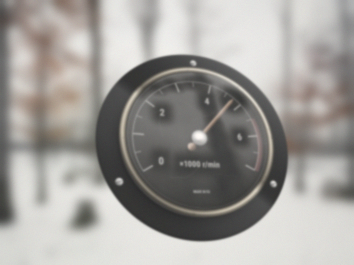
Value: 4750,rpm
